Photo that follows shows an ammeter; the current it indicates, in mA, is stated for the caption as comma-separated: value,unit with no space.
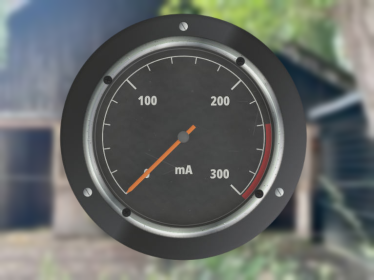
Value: 0,mA
